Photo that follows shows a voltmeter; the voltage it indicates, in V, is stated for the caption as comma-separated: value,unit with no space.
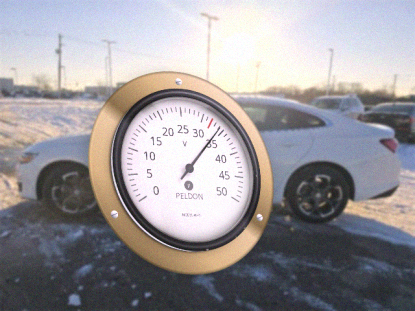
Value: 34,V
